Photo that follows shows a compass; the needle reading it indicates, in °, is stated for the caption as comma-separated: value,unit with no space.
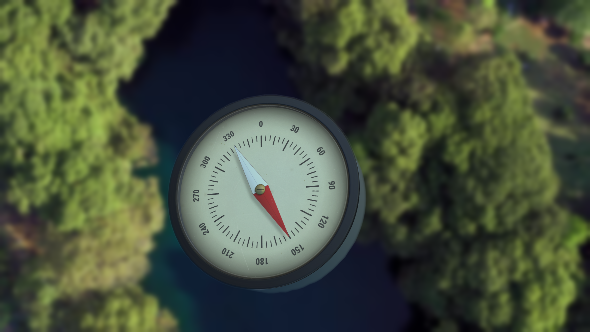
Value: 150,°
